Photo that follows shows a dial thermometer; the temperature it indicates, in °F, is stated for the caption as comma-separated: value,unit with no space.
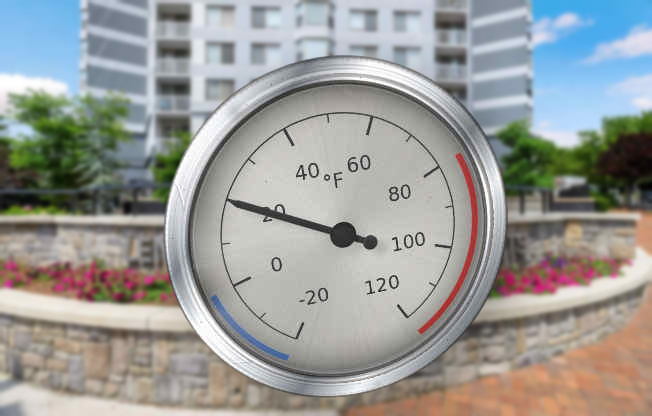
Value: 20,°F
